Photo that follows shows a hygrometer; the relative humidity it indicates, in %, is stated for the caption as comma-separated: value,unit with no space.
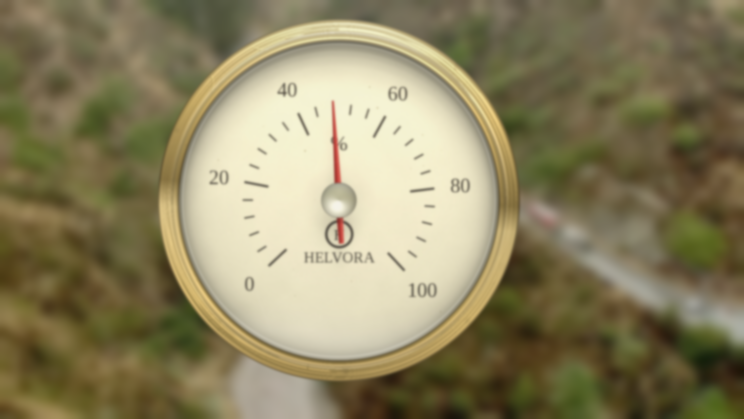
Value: 48,%
